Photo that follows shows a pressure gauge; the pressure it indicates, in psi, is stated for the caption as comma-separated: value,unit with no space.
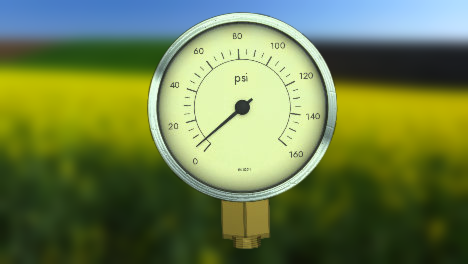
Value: 5,psi
